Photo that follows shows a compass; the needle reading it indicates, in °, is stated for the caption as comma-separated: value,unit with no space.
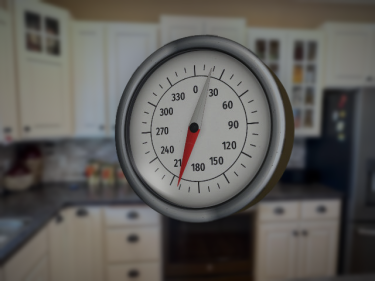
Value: 200,°
